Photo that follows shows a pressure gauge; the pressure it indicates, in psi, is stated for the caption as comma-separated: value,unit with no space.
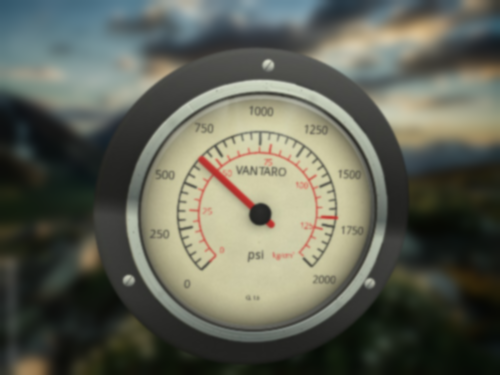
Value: 650,psi
